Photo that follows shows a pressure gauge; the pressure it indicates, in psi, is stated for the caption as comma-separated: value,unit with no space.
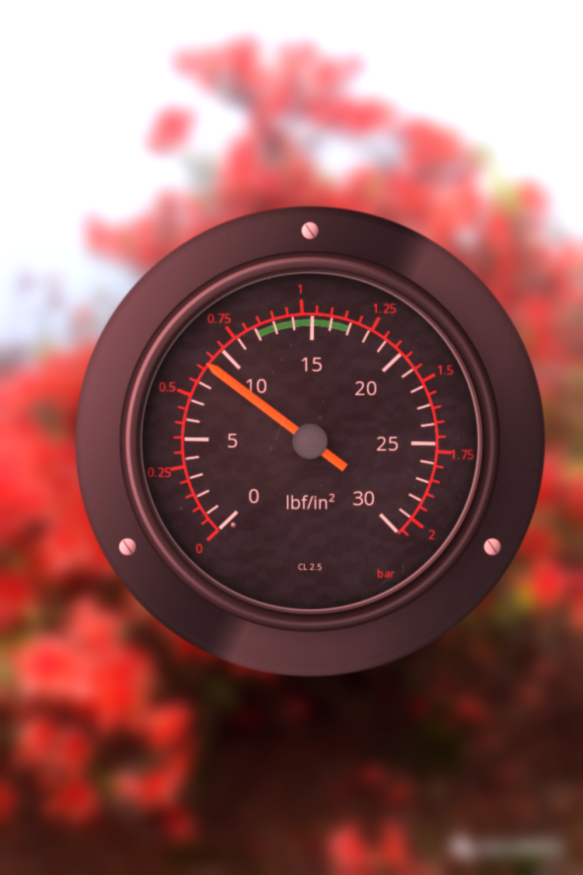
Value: 9,psi
